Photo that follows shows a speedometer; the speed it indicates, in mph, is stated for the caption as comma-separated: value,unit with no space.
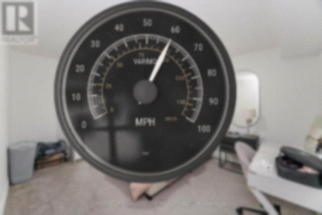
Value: 60,mph
